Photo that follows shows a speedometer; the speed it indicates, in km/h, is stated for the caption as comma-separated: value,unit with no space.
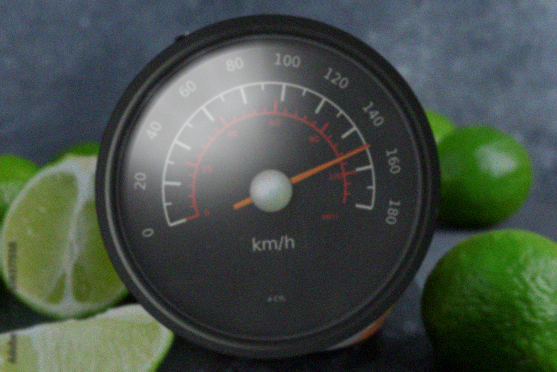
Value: 150,km/h
